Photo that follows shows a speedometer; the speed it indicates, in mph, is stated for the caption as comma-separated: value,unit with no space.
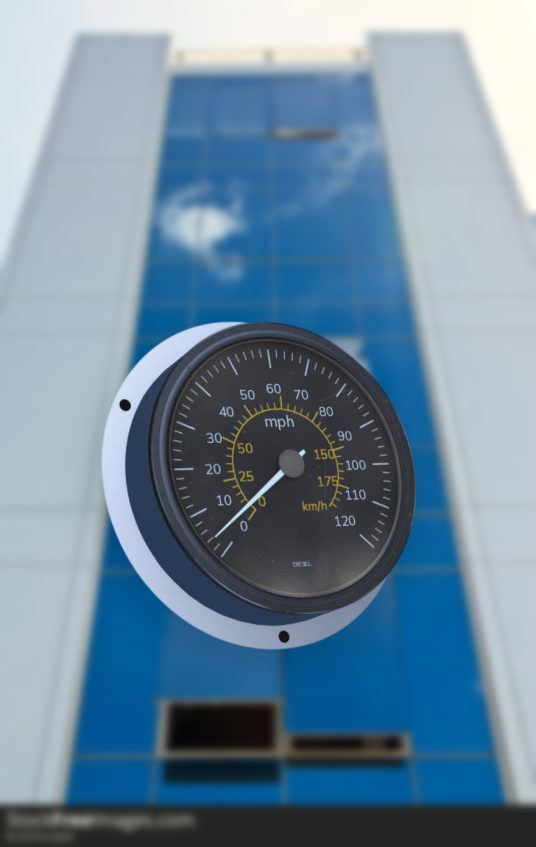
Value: 4,mph
